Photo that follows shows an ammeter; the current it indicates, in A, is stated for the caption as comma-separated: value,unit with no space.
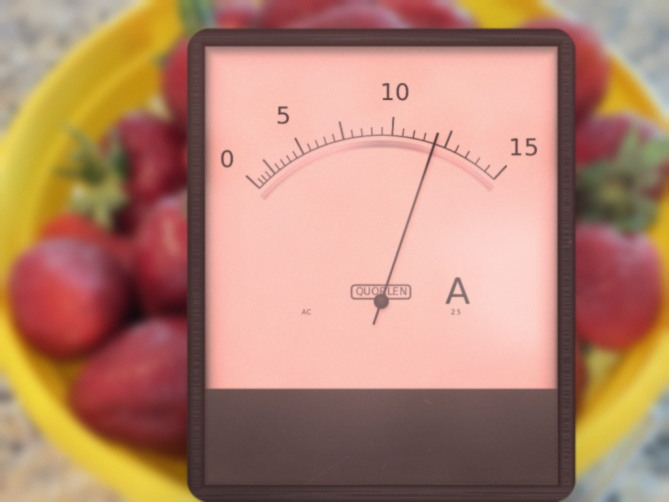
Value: 12,A
